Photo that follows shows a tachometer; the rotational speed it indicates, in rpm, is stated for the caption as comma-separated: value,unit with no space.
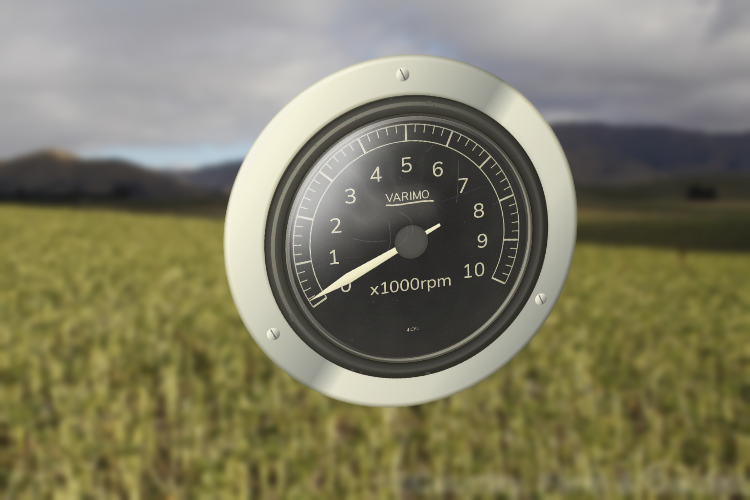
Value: 200,rpm
